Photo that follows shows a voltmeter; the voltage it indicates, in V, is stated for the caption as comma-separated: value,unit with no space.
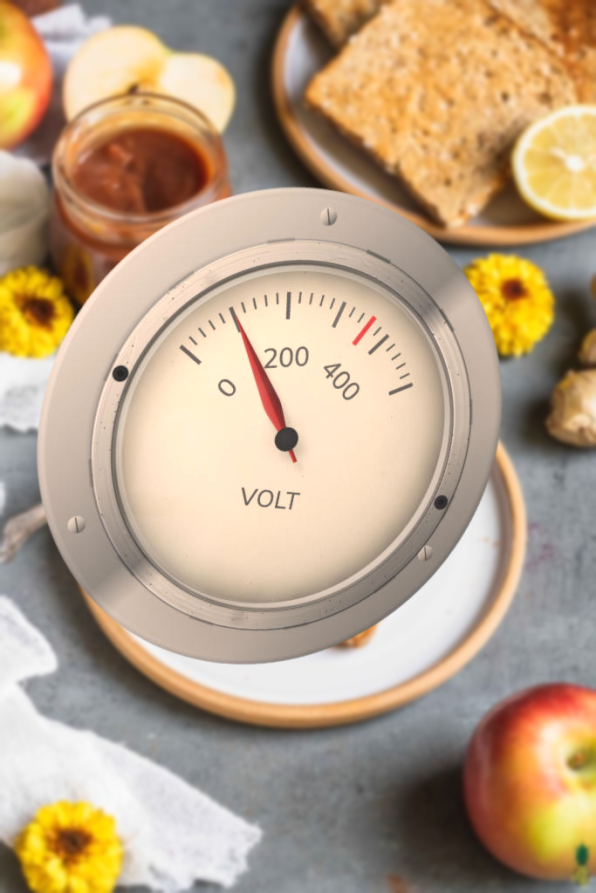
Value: 100,V
